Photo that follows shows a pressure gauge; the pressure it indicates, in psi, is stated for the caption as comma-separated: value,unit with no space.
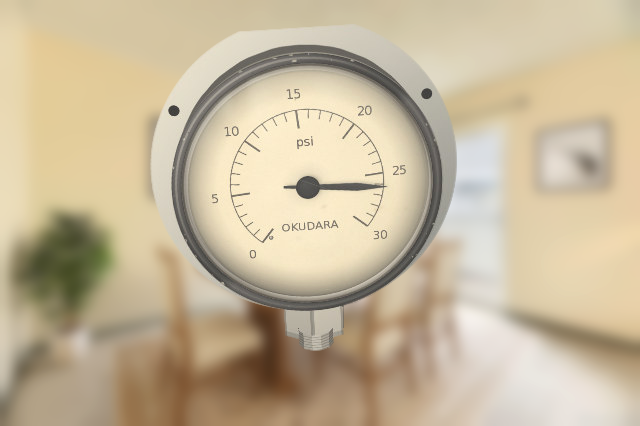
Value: 26,psi
